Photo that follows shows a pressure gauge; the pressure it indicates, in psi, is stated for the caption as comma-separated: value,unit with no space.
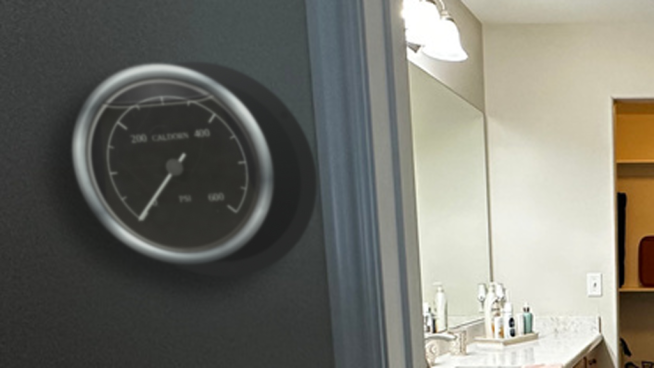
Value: 0,psi
